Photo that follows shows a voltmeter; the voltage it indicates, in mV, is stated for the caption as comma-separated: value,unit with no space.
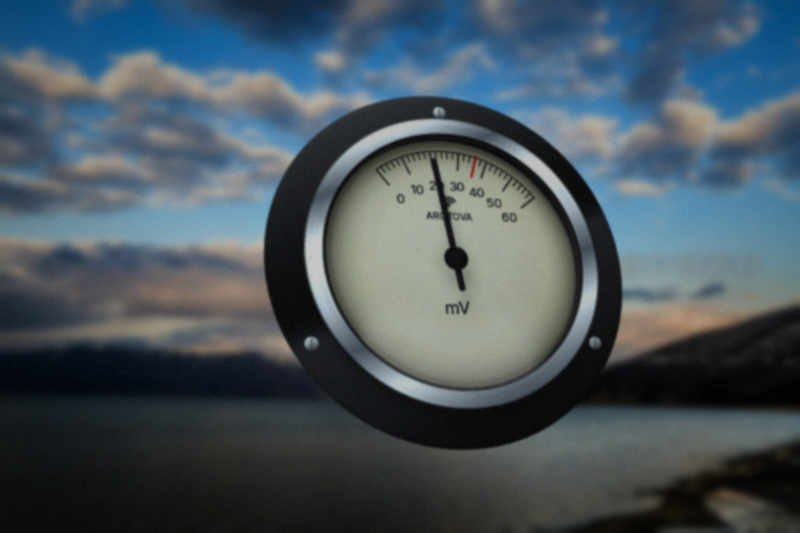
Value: 20,mV
